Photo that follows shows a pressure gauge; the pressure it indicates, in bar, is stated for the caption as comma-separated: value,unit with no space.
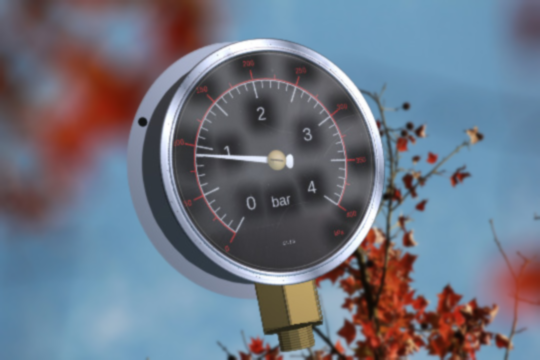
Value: 0.9,bar
